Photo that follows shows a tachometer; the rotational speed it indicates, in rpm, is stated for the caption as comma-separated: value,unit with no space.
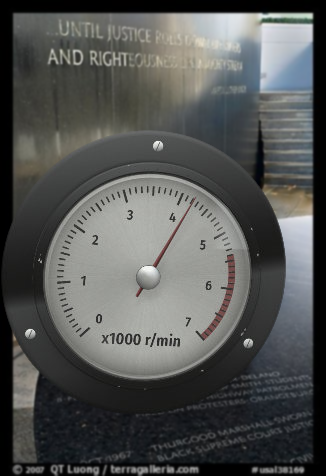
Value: 4200,rpm
